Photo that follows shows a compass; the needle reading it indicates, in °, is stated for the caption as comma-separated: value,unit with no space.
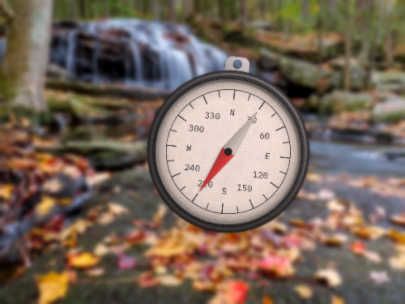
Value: 210,°
